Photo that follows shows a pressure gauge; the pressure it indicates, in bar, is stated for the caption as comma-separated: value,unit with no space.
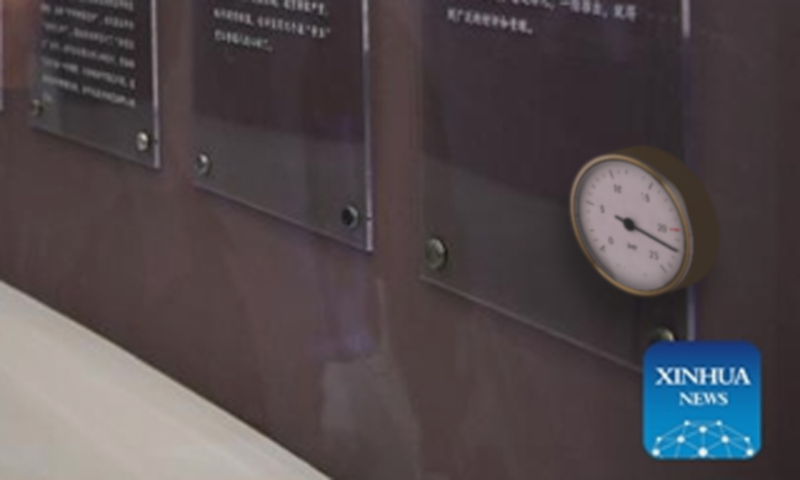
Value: 22,bar
